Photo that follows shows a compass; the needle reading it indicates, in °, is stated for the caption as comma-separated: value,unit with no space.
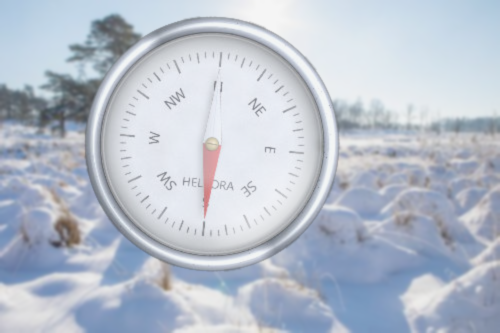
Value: 180,°
